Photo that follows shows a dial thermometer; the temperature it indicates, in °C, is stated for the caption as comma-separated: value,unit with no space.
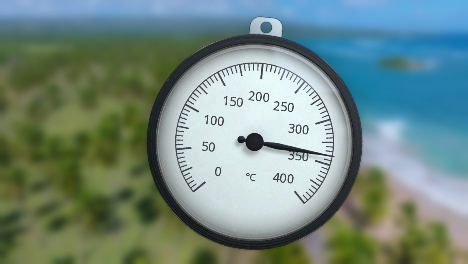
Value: 340,°C
